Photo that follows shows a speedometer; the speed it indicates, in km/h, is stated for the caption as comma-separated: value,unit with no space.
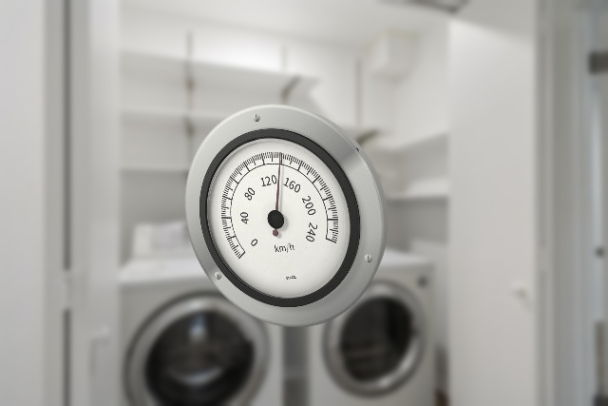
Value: 140,km/h
